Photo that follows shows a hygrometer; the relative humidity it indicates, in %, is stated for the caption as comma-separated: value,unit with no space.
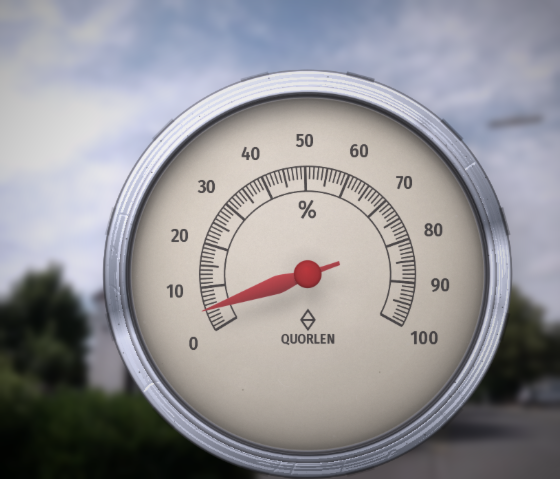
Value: 5,%
